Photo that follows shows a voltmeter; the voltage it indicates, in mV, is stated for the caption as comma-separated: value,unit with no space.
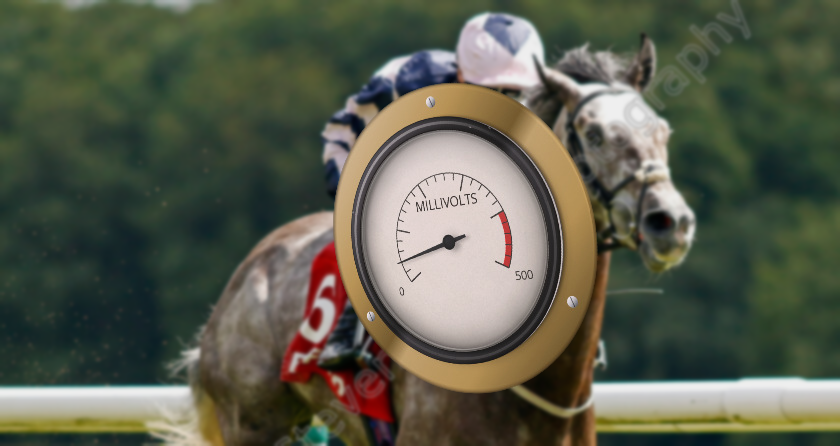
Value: 40,mV
